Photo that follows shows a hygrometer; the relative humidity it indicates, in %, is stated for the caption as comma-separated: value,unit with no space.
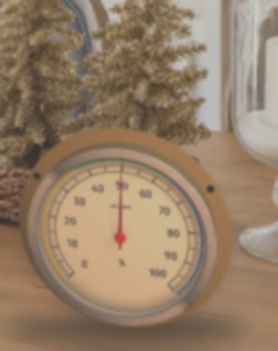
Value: 50,%
